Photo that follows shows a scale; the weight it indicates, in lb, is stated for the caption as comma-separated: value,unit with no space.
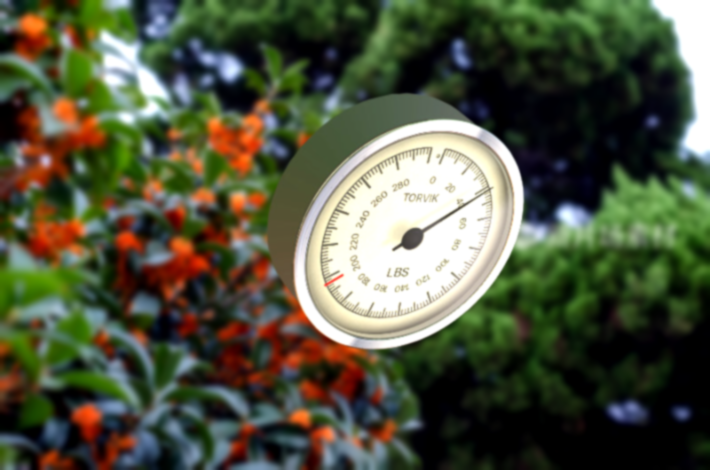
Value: 40,lb
